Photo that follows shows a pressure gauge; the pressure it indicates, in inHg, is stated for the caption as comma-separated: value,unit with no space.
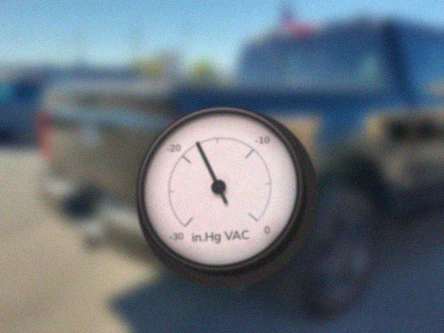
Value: -17.5,inHg
